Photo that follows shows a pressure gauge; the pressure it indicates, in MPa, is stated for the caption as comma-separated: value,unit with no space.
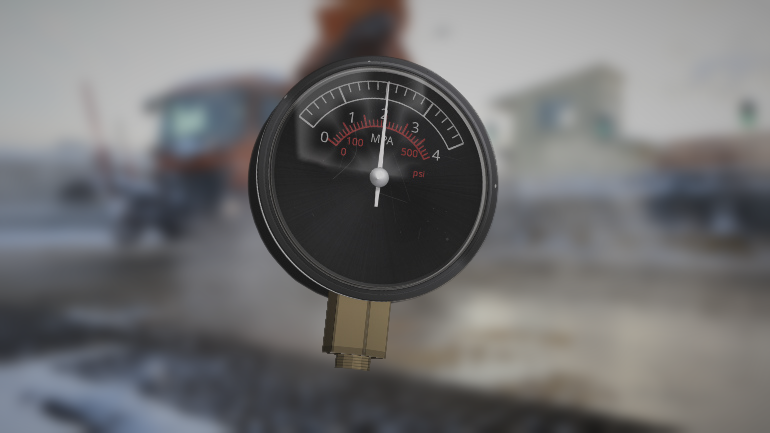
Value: 2,MPa
